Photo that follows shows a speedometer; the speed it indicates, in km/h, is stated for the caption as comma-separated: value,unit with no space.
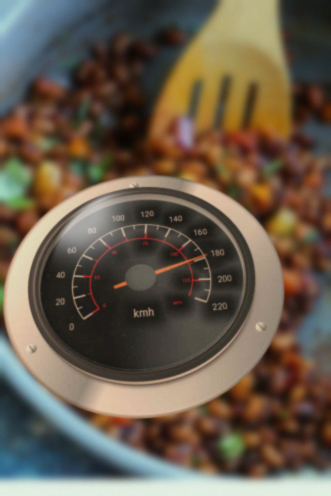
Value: 180,km/h
